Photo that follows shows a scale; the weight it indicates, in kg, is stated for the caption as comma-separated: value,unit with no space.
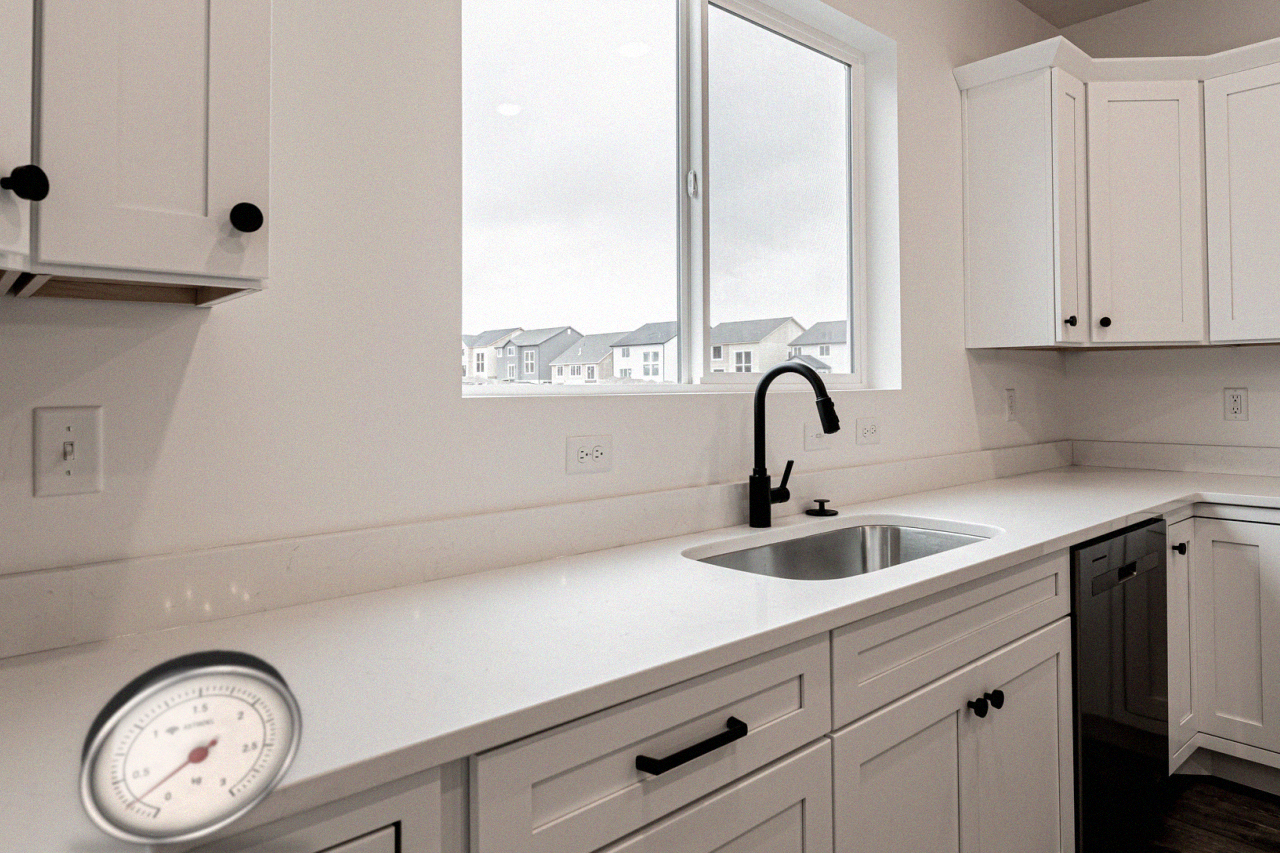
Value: 0.25,kg
